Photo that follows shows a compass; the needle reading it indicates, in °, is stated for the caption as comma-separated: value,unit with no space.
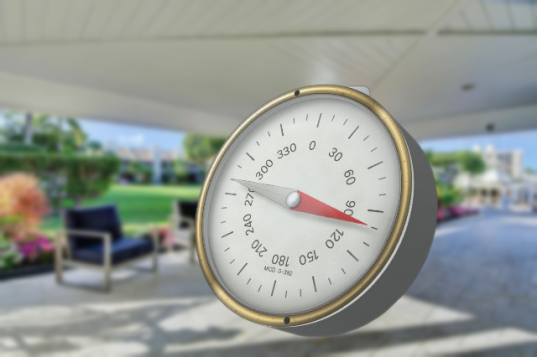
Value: 100,°
